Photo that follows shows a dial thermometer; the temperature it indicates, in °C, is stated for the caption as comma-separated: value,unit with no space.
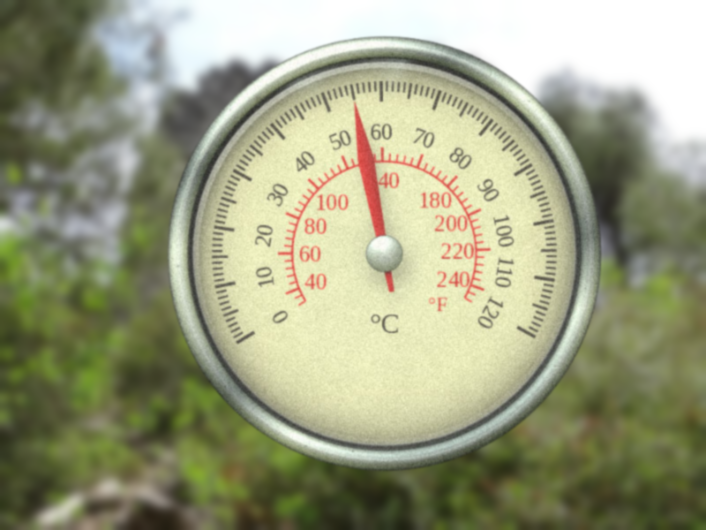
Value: 55,°C
